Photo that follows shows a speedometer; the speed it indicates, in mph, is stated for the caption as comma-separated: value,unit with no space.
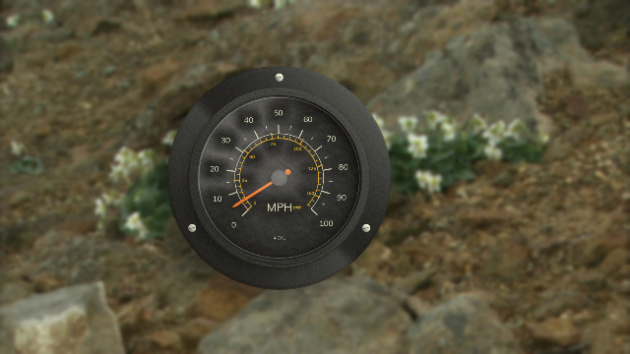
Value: 5,mph
